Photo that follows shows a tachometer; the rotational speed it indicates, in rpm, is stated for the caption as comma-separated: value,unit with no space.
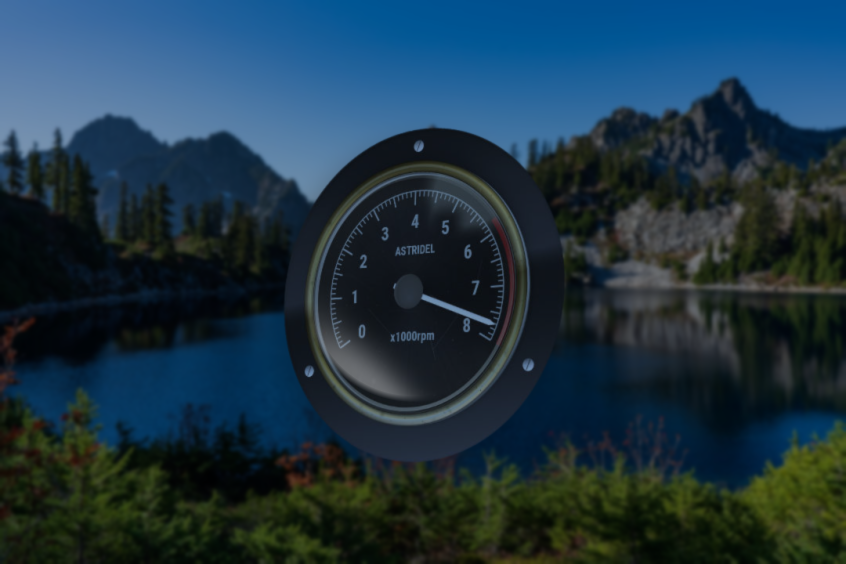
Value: 7700,rpm
